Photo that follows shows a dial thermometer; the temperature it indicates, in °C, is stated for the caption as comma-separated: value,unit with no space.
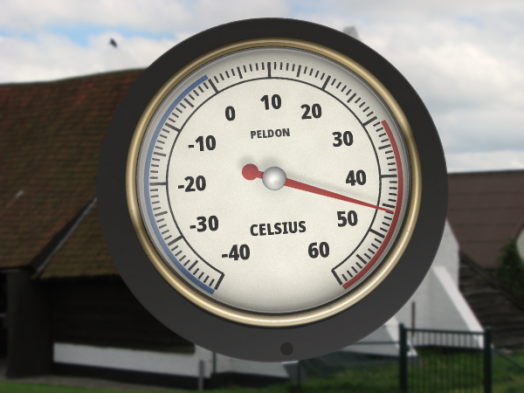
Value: 46,°C
